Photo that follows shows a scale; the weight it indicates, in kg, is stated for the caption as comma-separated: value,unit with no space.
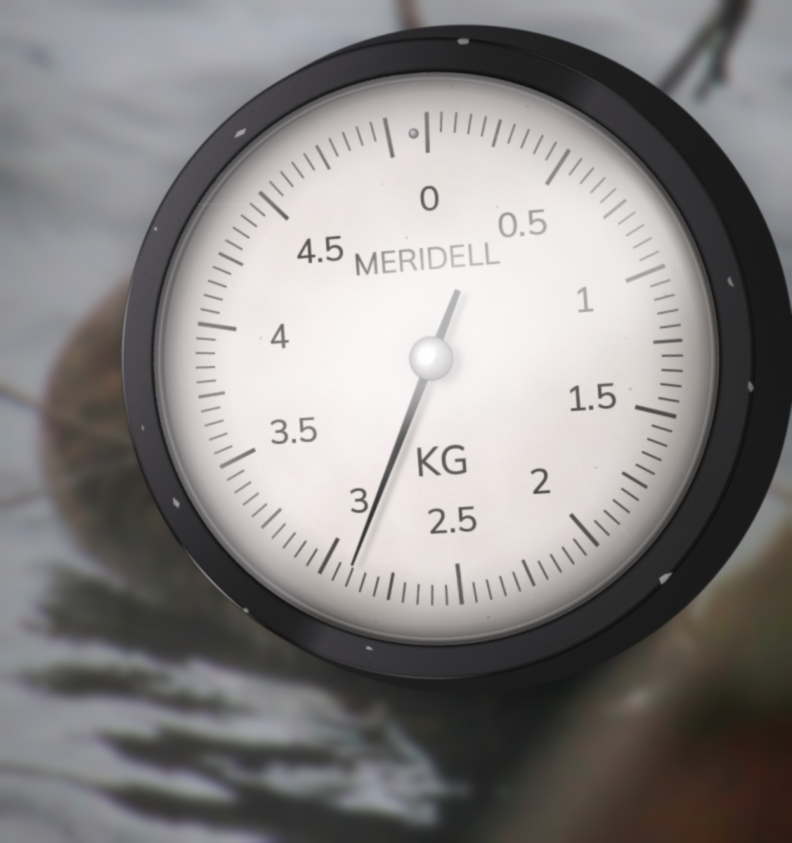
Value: 2.9,kg
